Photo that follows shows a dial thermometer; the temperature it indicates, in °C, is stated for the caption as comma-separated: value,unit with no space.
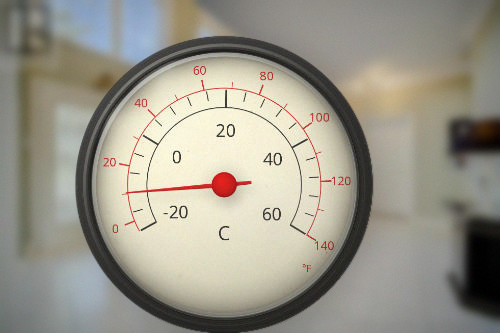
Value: -12,°C
